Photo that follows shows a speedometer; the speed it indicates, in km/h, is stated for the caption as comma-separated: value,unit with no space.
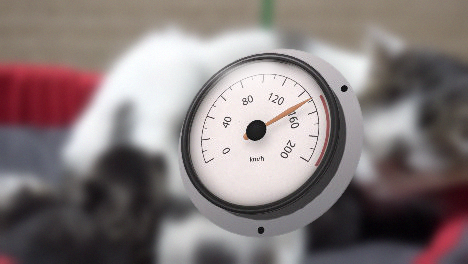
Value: 150,km/h
